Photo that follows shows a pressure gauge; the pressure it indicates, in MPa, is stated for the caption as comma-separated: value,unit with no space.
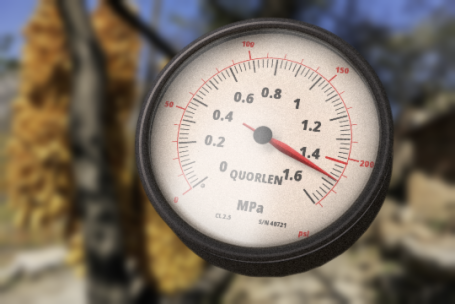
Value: 1.48,MPa
